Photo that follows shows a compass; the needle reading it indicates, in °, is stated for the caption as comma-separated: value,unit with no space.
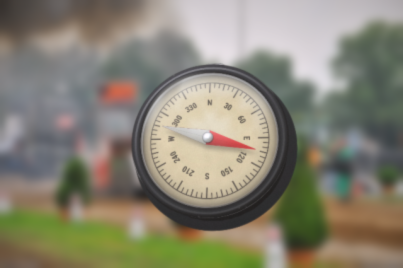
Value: 105,°
